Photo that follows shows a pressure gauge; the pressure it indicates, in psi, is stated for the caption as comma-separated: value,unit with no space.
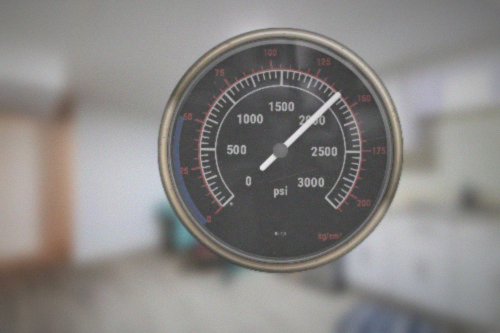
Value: 2000,psi
